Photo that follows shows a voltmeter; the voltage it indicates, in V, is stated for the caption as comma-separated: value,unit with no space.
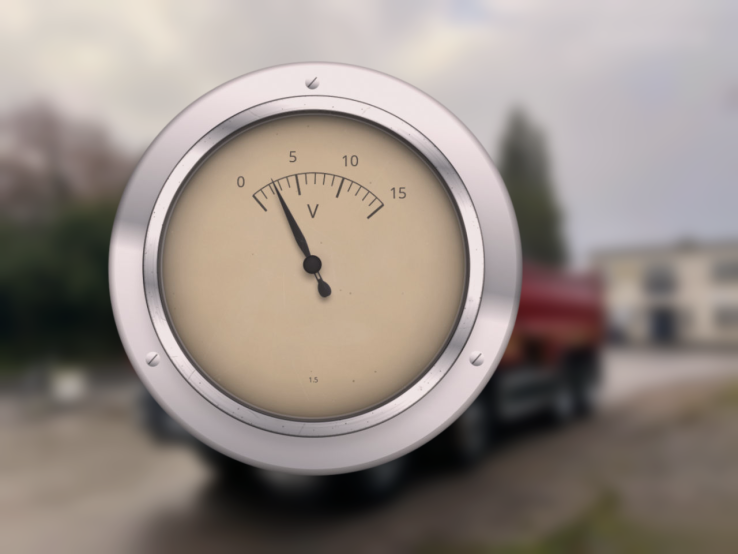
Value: 2.5,V
